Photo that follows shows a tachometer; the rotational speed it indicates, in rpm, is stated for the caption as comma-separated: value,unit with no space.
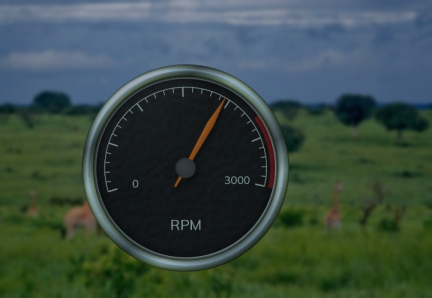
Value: 1950,rpm
